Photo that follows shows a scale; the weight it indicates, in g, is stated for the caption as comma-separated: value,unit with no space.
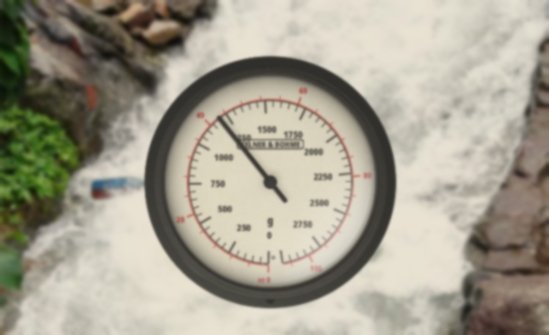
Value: 1200,g
